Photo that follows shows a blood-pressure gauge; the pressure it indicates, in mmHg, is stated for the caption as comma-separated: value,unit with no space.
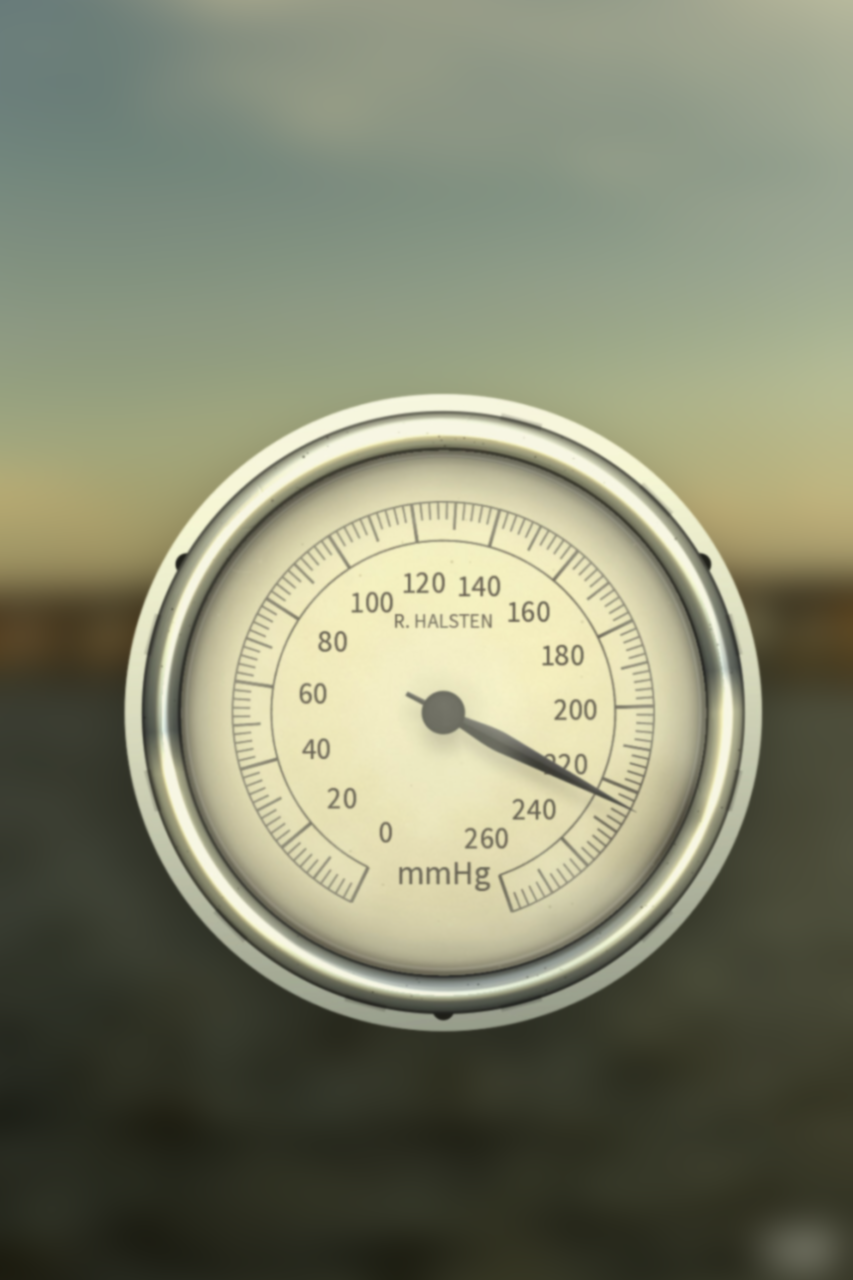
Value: 224,mmHg
